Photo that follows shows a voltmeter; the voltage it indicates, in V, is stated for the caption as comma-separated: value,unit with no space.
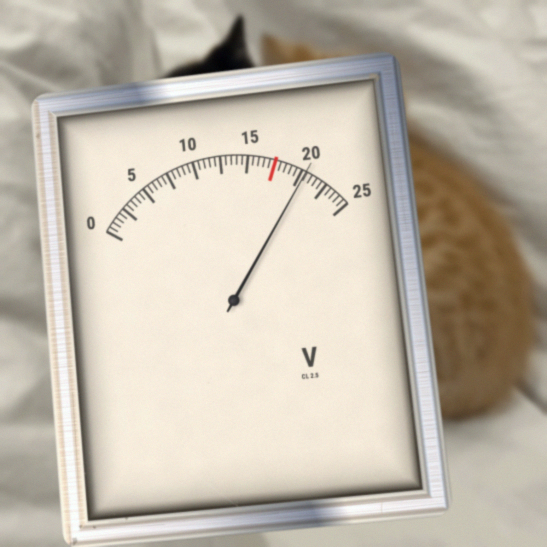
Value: 20.5,V
